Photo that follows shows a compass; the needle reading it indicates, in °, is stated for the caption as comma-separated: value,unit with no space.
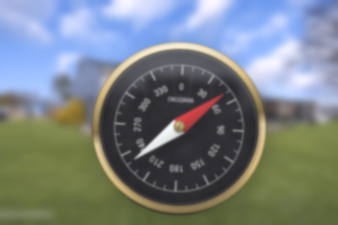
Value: 50,°
